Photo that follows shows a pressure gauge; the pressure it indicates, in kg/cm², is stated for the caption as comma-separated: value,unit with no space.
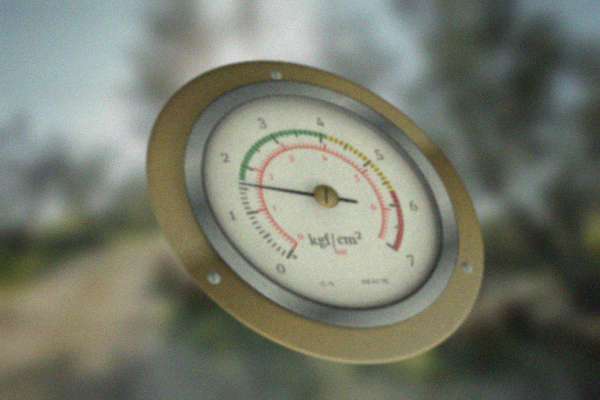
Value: 1.5,kg/cm²
